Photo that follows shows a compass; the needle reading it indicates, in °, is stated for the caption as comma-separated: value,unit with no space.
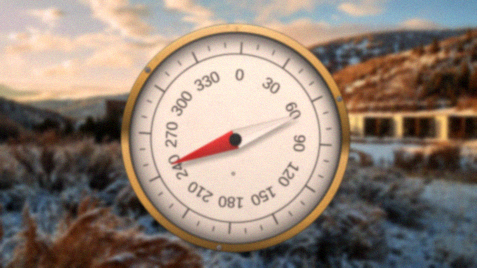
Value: 245,°
